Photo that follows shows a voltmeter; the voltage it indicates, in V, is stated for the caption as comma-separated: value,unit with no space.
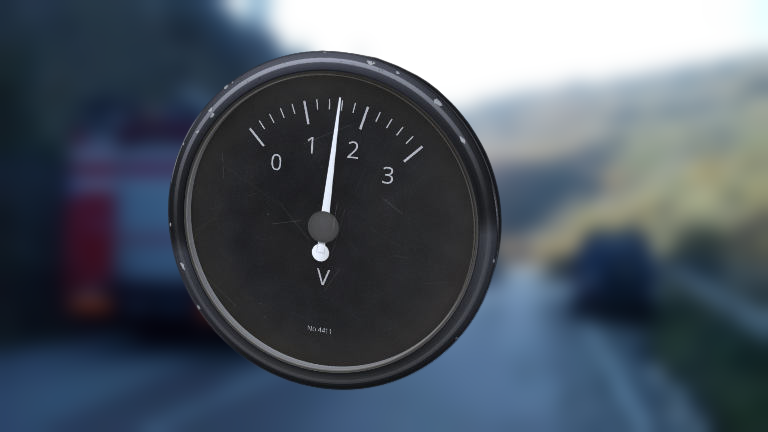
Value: 1.6,V
